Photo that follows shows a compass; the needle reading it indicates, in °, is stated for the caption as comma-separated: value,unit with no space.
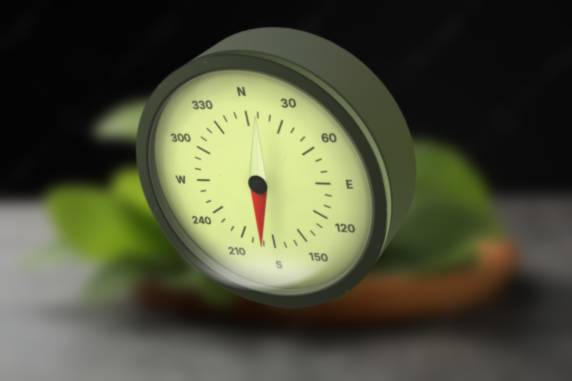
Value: 190,°
